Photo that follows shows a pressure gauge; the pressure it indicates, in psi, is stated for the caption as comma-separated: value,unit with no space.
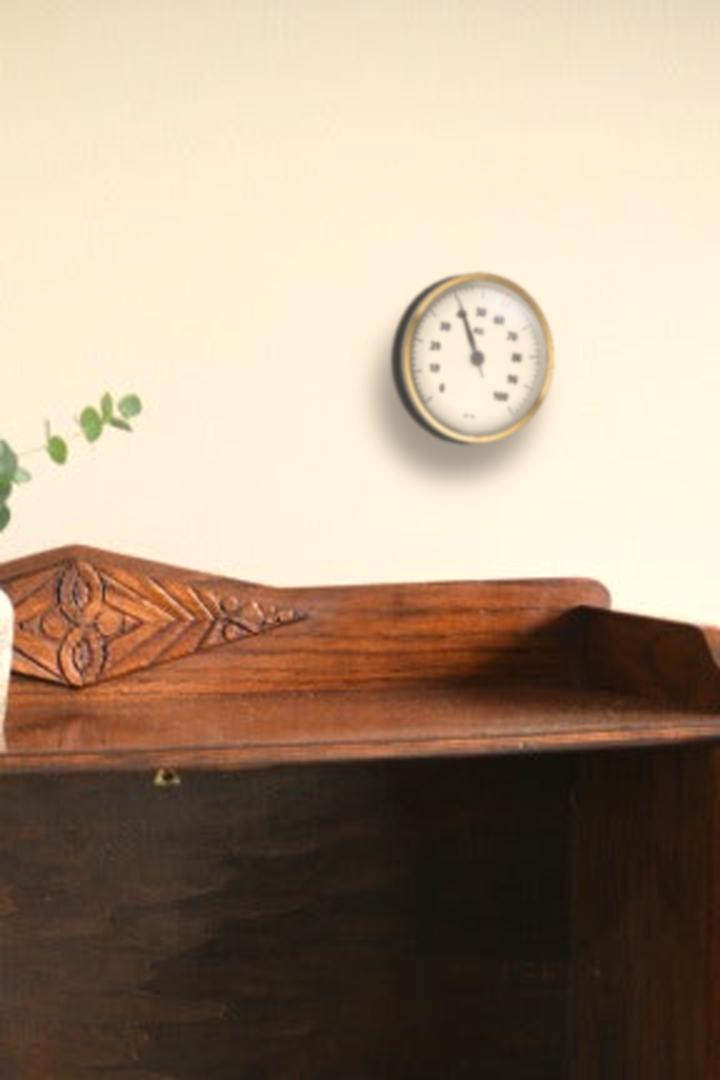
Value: 40,psi
